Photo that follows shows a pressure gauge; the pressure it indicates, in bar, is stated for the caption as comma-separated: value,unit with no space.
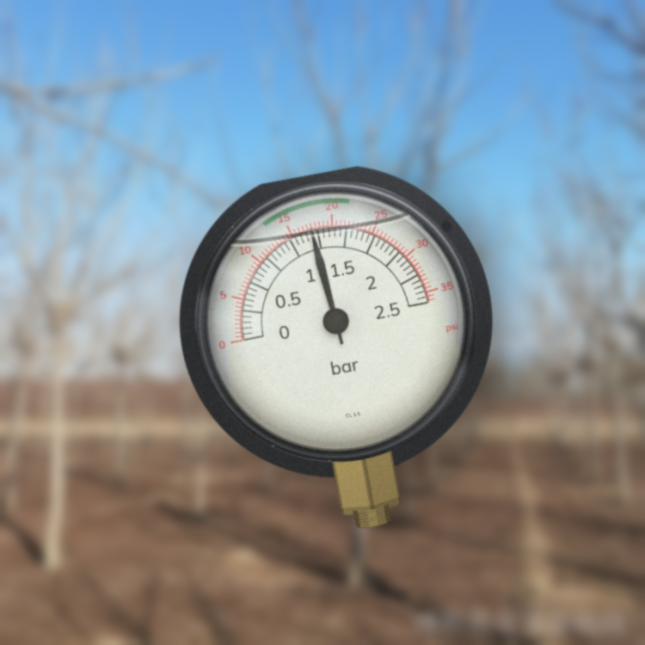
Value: 1.2,bar
